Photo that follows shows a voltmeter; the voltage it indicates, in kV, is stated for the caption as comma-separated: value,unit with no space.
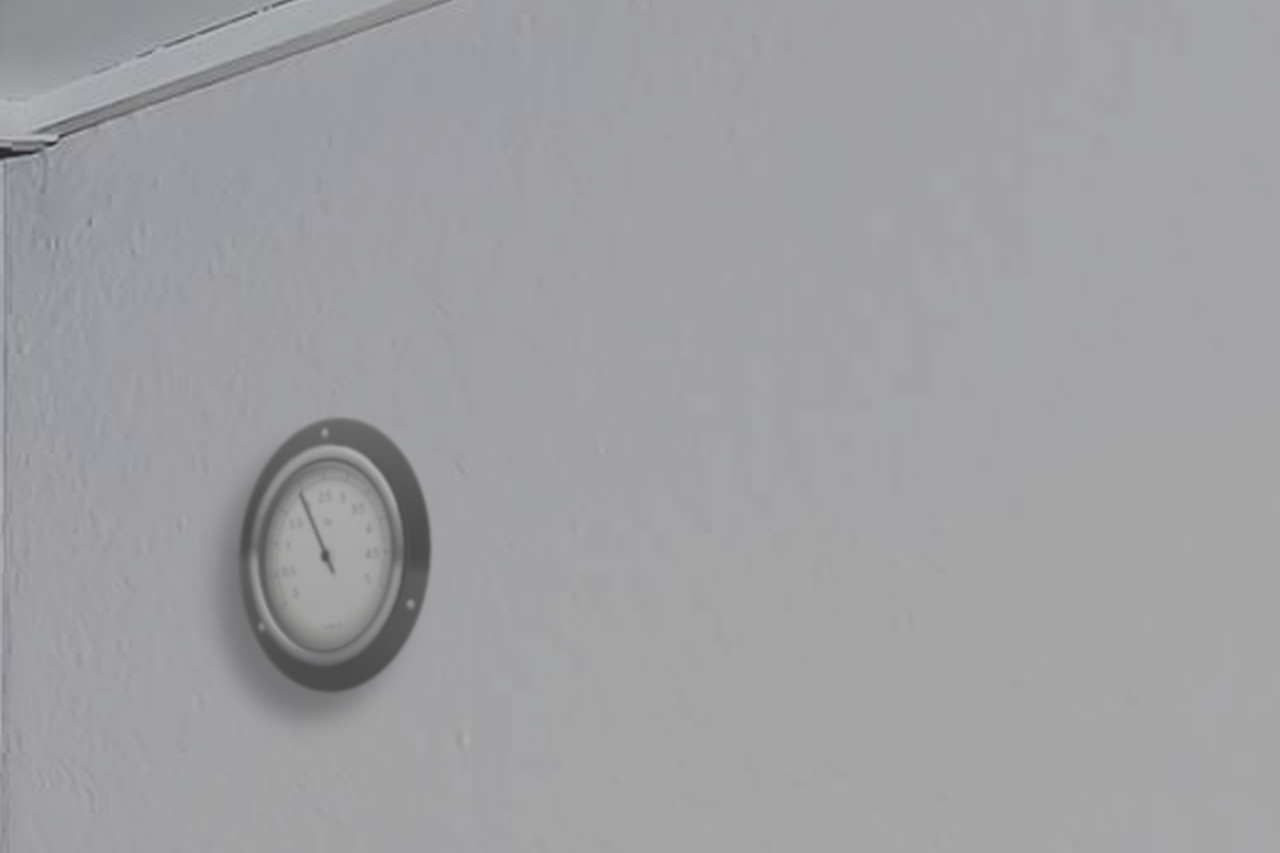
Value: 2,kV
